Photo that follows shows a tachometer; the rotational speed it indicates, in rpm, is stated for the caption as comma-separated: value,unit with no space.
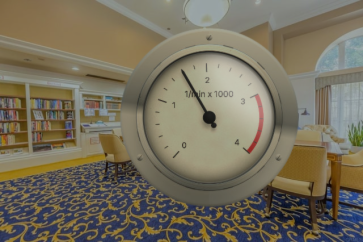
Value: 1600,rpm
